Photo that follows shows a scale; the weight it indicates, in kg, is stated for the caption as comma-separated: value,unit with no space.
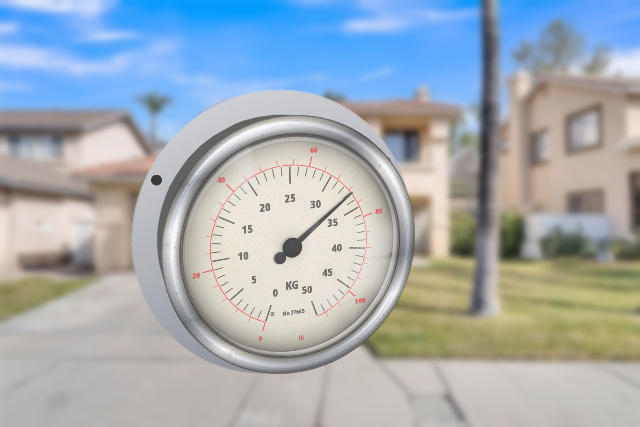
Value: 33,kg
